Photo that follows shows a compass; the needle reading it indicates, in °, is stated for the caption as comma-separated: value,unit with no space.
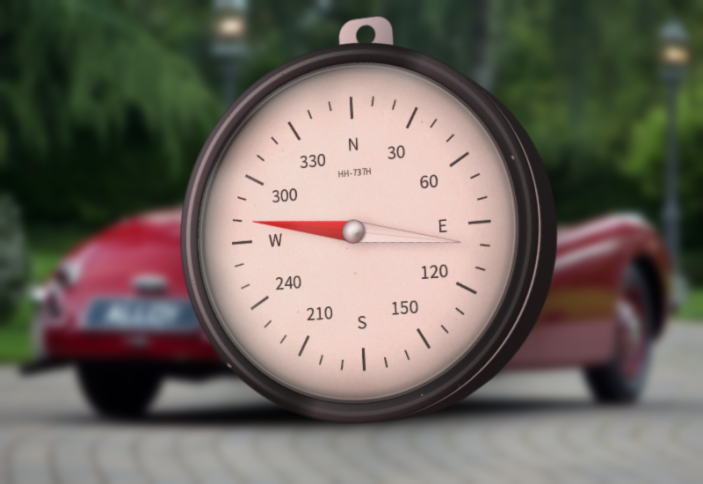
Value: 280,°
